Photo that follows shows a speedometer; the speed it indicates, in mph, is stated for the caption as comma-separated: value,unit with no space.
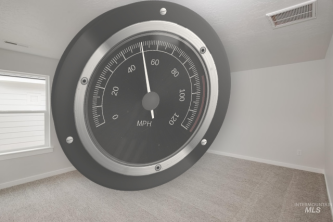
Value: 50,mph
